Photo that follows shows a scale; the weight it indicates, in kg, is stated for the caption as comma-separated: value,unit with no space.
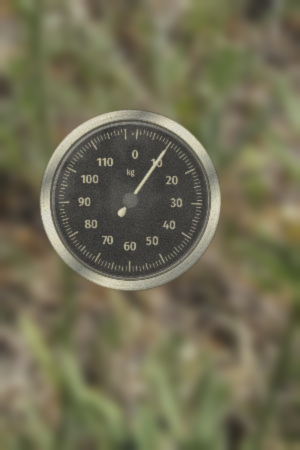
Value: 10,kg
